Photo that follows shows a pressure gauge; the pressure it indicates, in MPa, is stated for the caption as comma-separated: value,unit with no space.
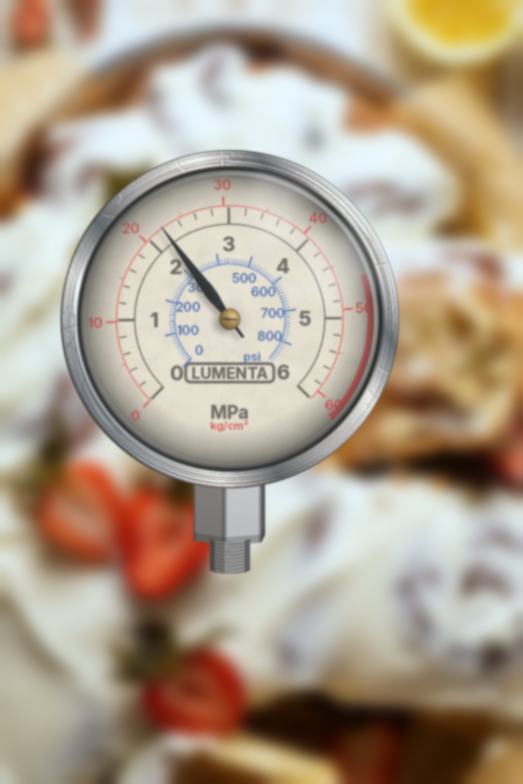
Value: 2.2,MPa
